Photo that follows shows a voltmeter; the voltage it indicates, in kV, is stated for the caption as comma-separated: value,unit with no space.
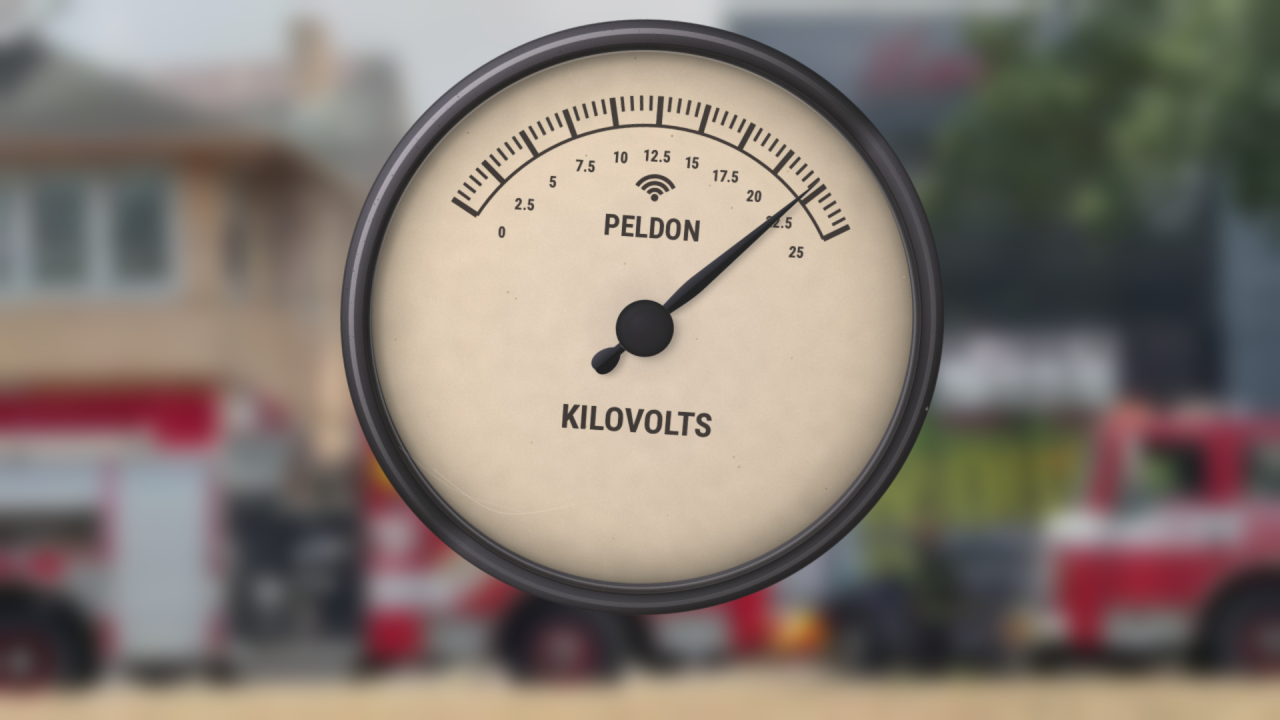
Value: 22,kV
